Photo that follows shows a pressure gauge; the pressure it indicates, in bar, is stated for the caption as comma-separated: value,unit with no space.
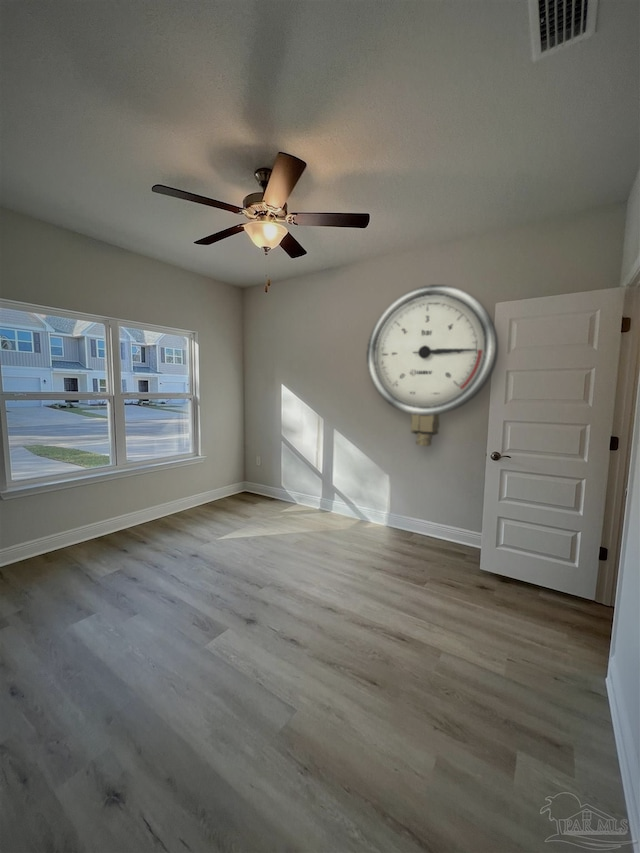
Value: 5,bar
